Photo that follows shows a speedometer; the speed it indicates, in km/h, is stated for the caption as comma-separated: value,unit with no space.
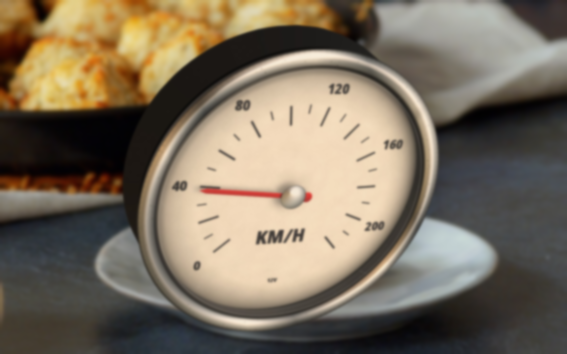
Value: 40,km/h
